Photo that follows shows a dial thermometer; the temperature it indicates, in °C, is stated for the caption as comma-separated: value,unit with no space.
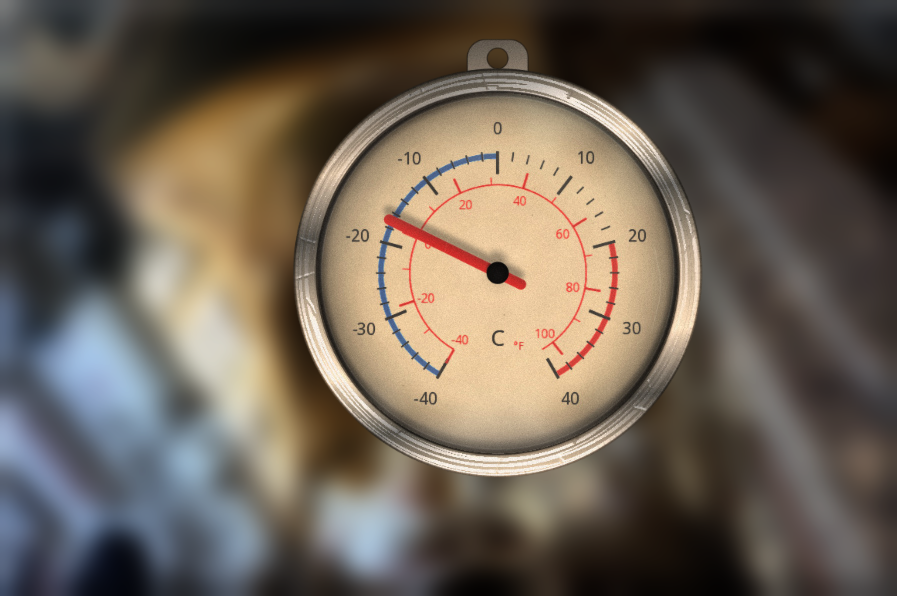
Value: -17,°C
